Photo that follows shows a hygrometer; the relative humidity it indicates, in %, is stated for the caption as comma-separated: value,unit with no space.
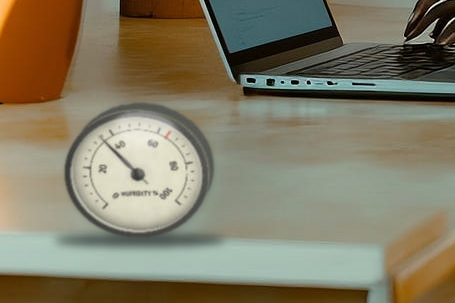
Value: 36,%
